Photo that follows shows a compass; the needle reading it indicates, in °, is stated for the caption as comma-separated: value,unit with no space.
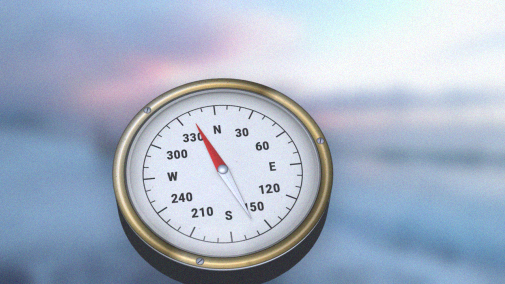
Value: 340,°
